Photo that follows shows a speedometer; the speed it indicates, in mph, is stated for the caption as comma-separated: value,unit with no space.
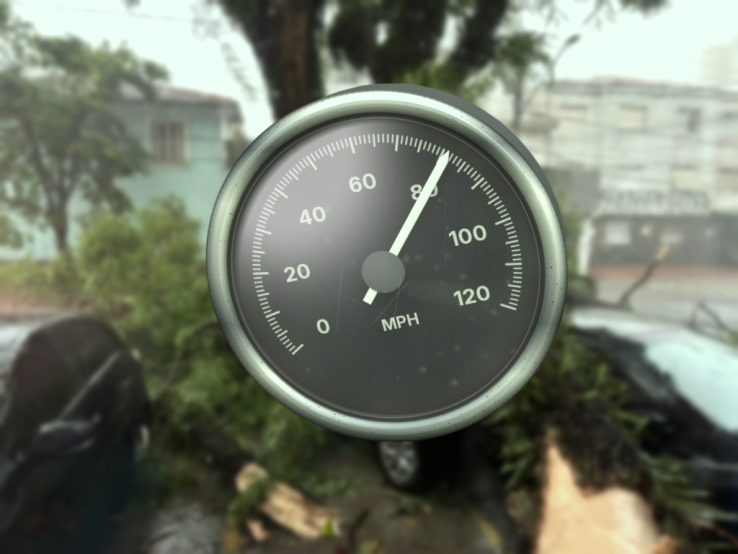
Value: 81,mph
